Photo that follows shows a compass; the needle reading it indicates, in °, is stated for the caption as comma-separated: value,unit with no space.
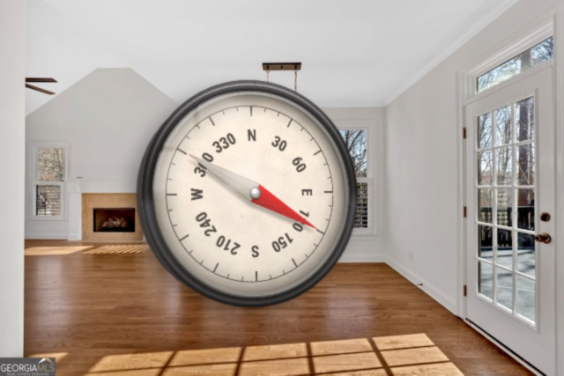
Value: 120,°
